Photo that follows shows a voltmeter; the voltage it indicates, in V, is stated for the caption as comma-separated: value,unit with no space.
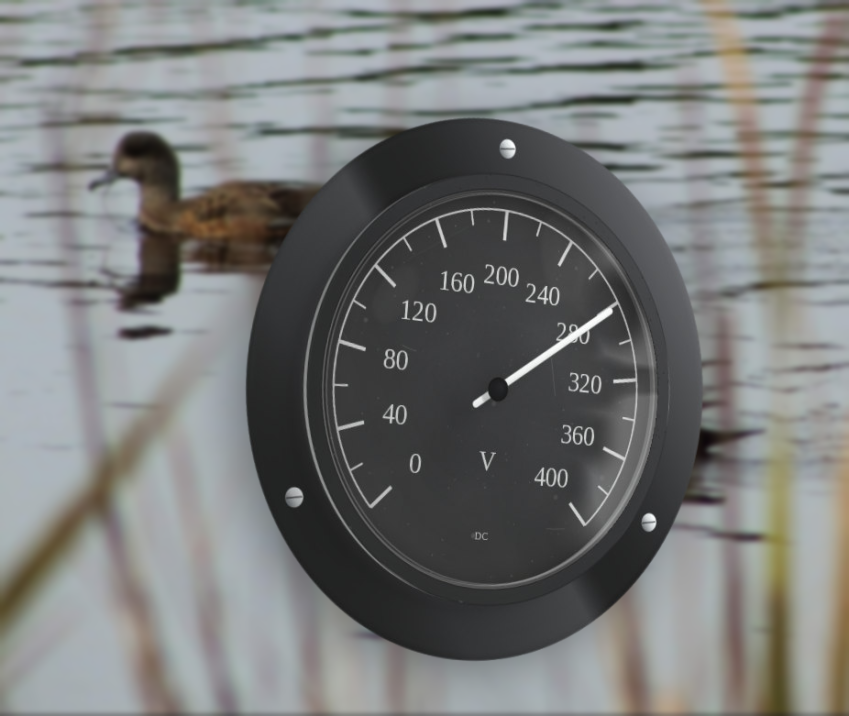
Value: 280,V
